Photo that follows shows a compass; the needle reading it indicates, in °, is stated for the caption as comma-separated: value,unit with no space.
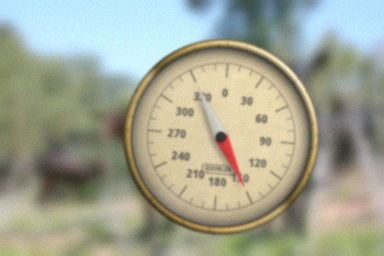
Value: 150,°
